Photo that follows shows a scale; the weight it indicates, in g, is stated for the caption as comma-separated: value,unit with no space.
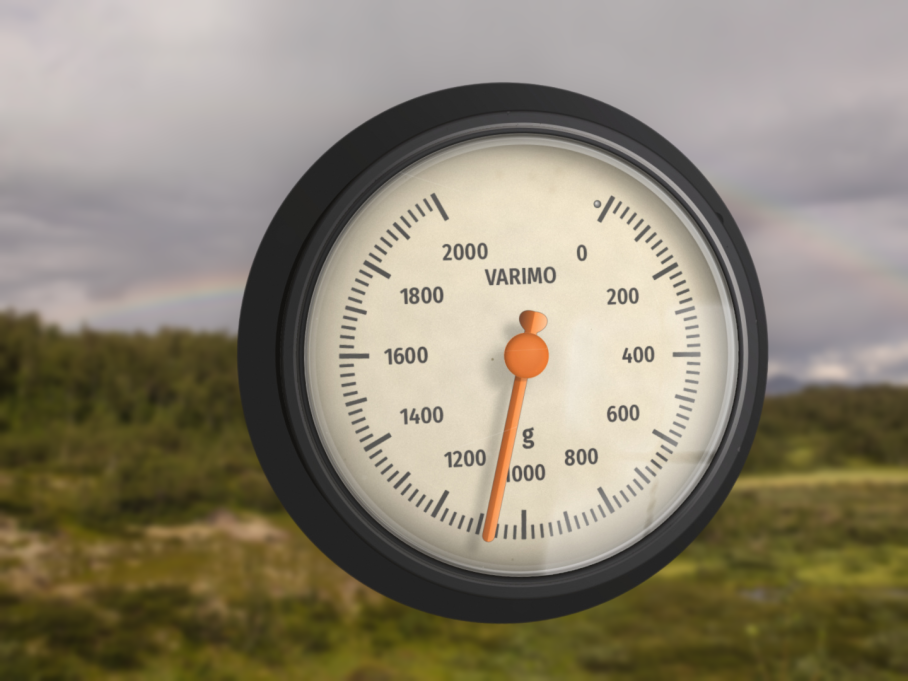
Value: 1080,g
